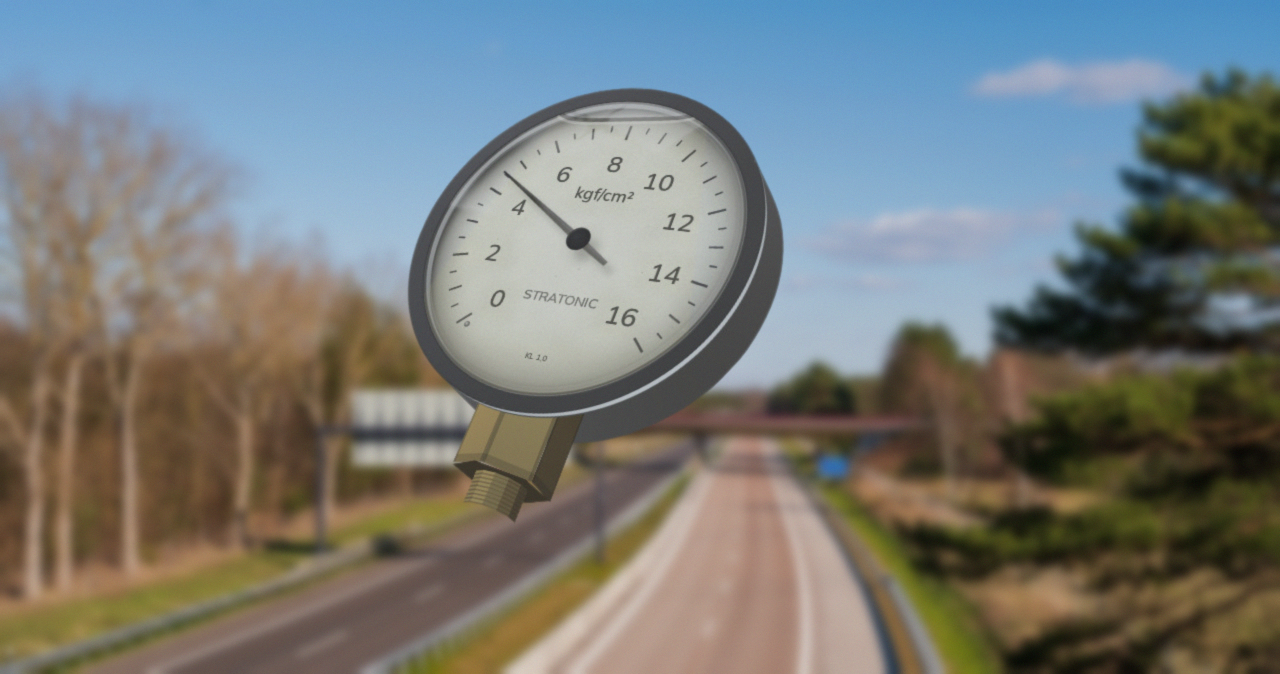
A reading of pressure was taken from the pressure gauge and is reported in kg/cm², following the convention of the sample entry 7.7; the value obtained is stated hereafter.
4.5
